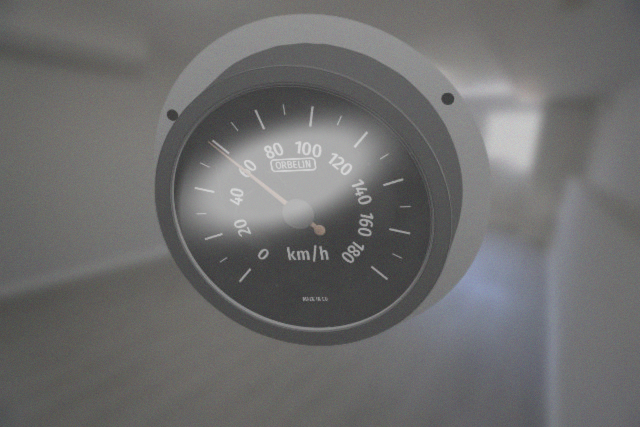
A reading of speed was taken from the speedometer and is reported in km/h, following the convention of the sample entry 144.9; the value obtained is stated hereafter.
60
